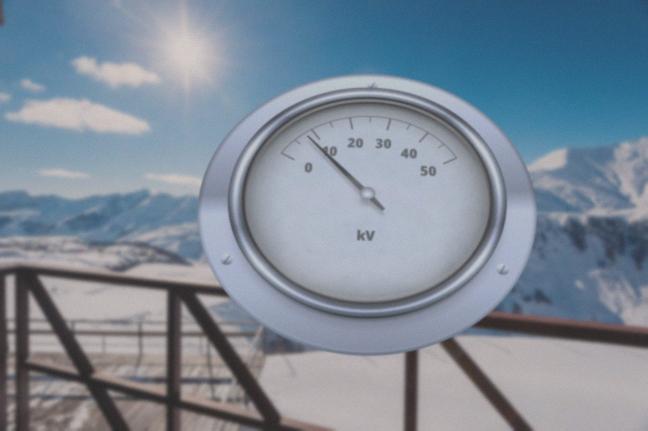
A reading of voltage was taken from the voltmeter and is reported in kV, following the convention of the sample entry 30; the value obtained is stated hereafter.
7.5
